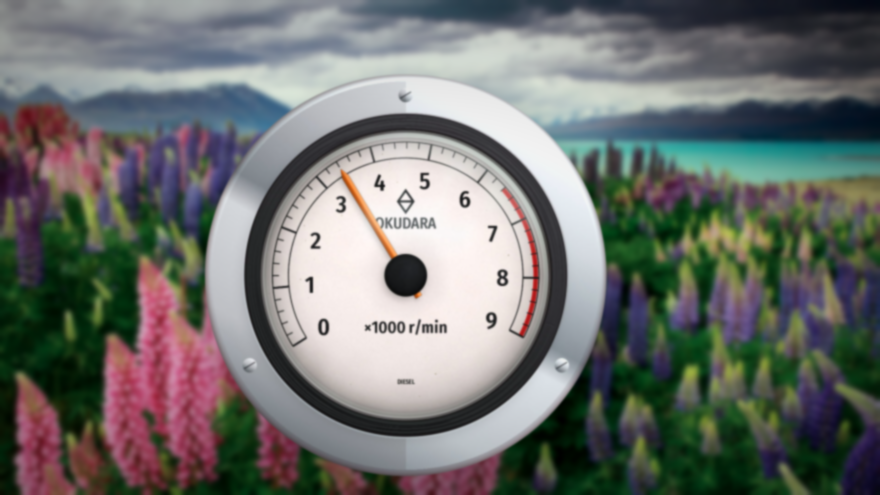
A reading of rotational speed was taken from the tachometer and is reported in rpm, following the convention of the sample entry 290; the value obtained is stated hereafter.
3400
